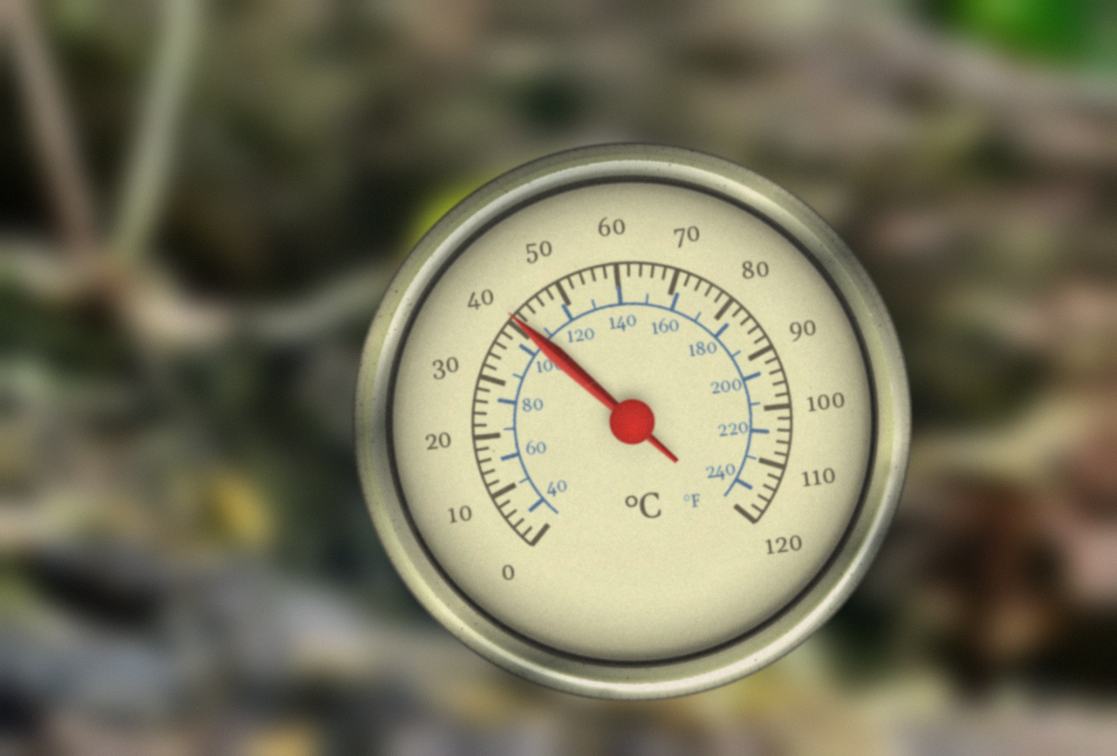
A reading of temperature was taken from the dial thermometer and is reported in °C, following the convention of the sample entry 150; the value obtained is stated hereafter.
41
